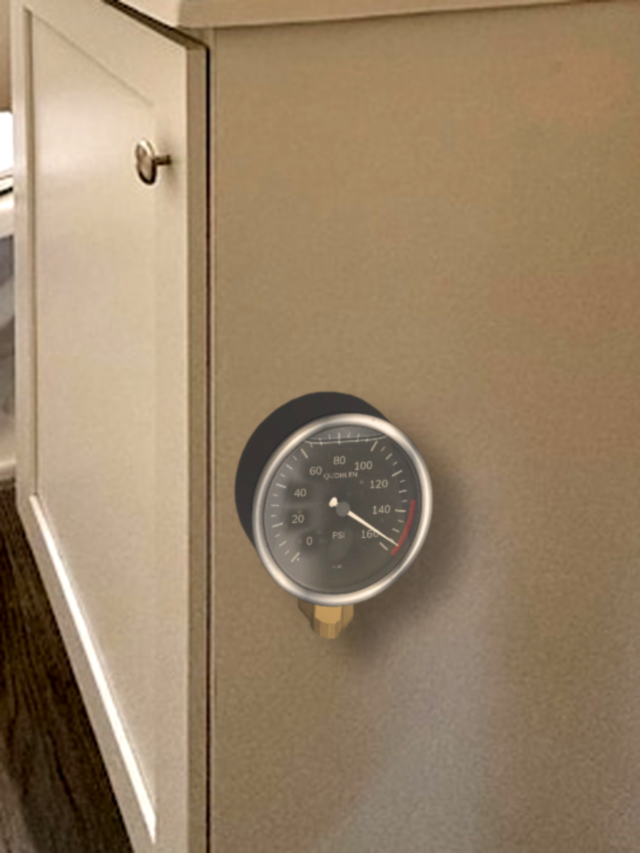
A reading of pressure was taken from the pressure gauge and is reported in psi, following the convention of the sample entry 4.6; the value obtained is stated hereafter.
155
